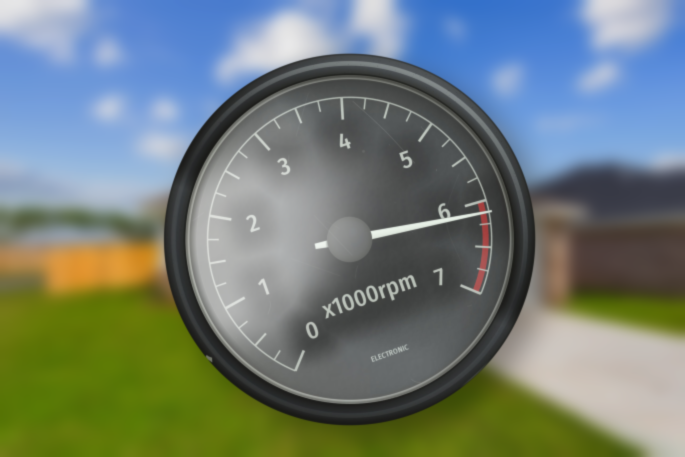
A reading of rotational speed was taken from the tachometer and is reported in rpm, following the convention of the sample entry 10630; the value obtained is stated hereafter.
6125
